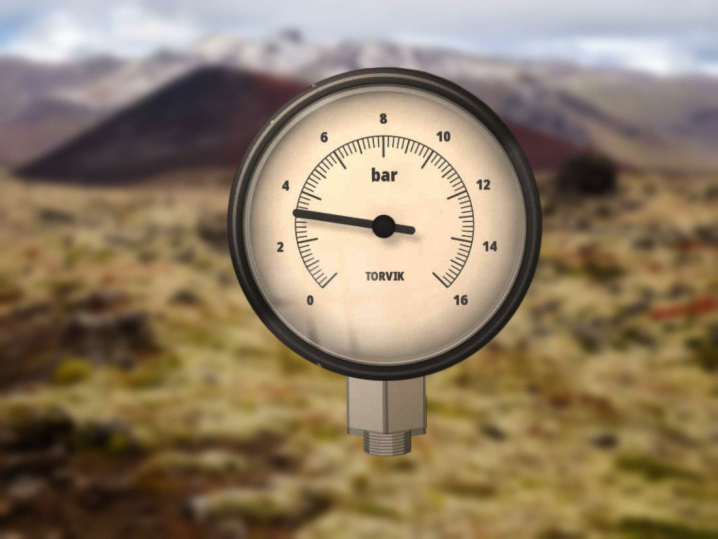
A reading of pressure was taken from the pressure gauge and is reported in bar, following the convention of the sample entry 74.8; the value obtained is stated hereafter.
3.2
